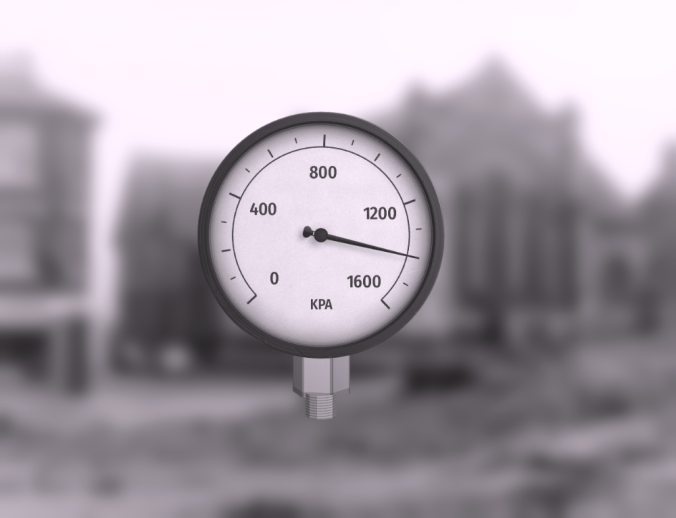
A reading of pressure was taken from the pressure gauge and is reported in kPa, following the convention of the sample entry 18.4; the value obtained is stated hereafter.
1400
